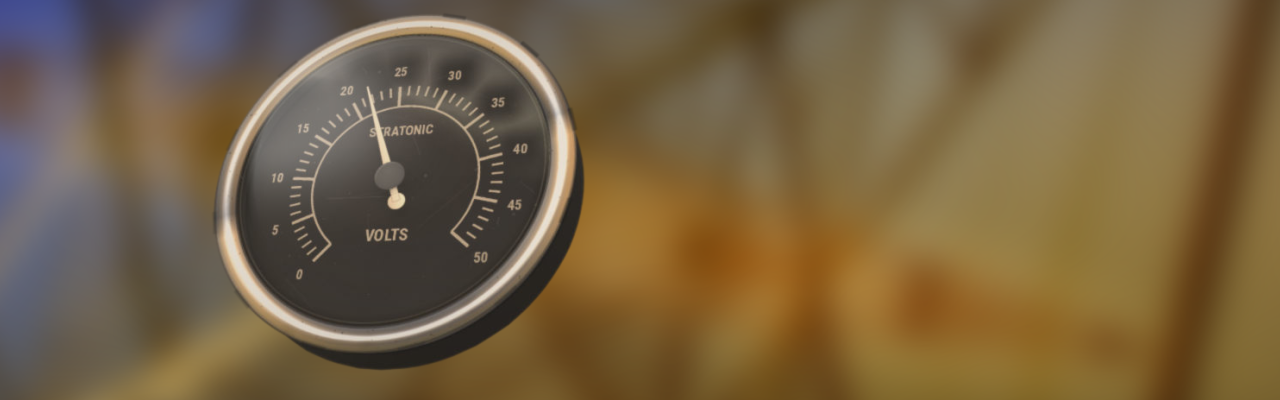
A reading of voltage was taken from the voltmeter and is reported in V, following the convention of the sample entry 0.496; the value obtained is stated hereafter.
22
